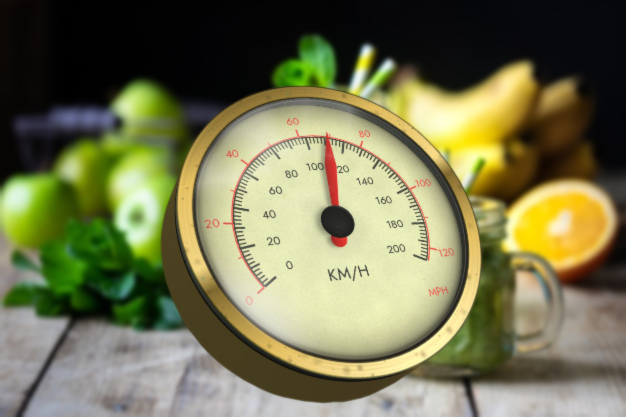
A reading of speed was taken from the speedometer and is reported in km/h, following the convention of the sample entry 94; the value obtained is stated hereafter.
110
